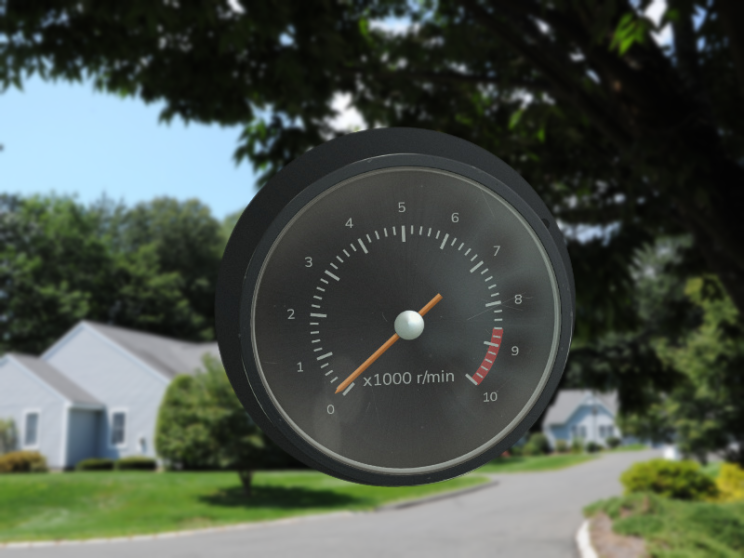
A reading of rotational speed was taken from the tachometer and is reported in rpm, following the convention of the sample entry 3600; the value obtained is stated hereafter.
200
